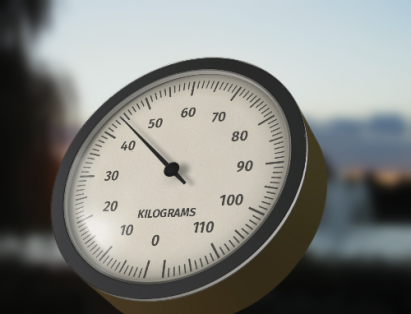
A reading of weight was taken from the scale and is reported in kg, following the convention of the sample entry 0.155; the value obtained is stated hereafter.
44
